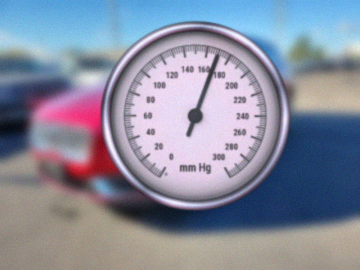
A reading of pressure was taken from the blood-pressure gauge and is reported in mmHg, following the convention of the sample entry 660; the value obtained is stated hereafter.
170
